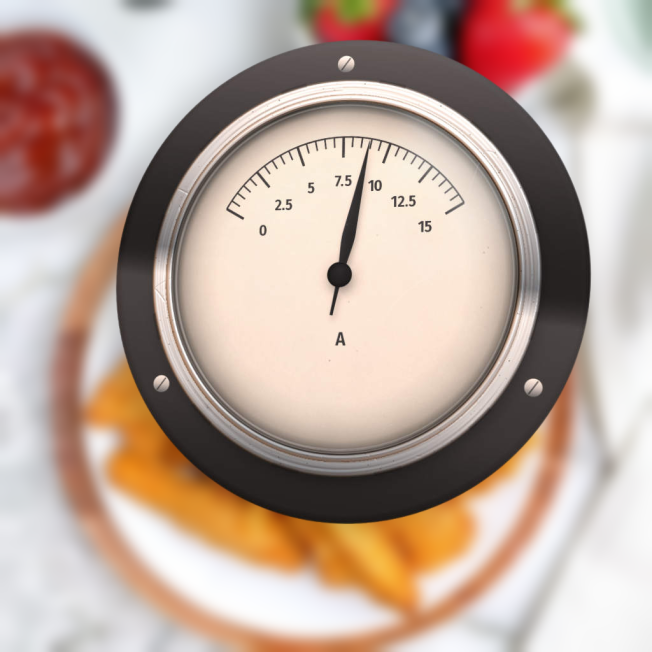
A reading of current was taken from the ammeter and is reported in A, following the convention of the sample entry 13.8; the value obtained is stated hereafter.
9
